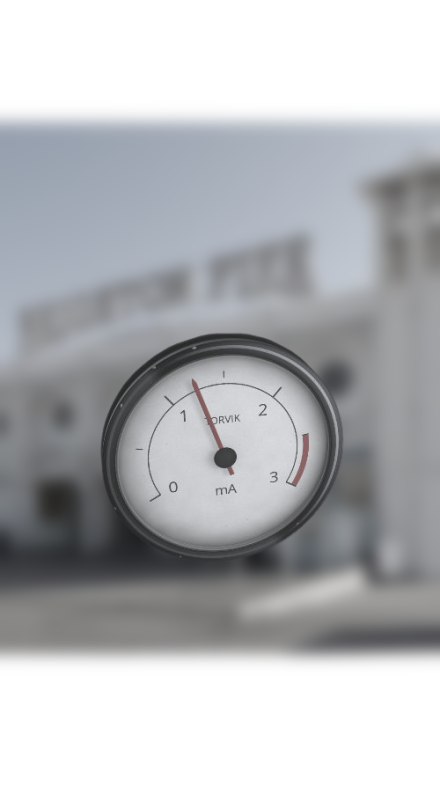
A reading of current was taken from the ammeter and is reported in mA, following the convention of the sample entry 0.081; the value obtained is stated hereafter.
1.25
